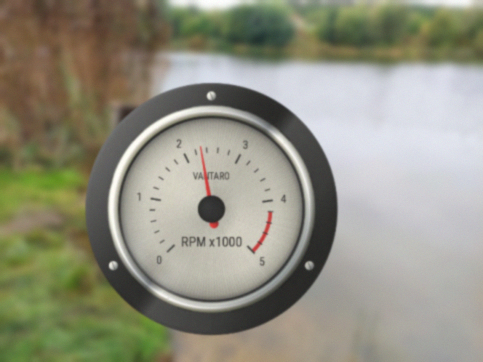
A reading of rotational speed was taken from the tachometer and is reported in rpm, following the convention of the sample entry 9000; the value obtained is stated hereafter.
2300
